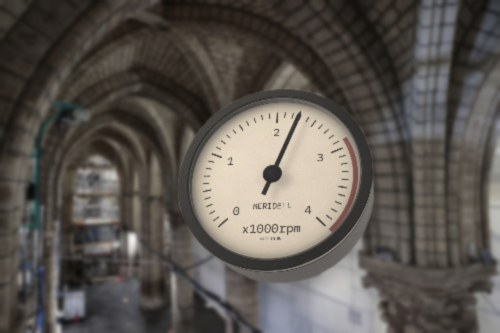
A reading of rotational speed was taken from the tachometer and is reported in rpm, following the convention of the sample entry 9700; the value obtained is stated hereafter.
2300
